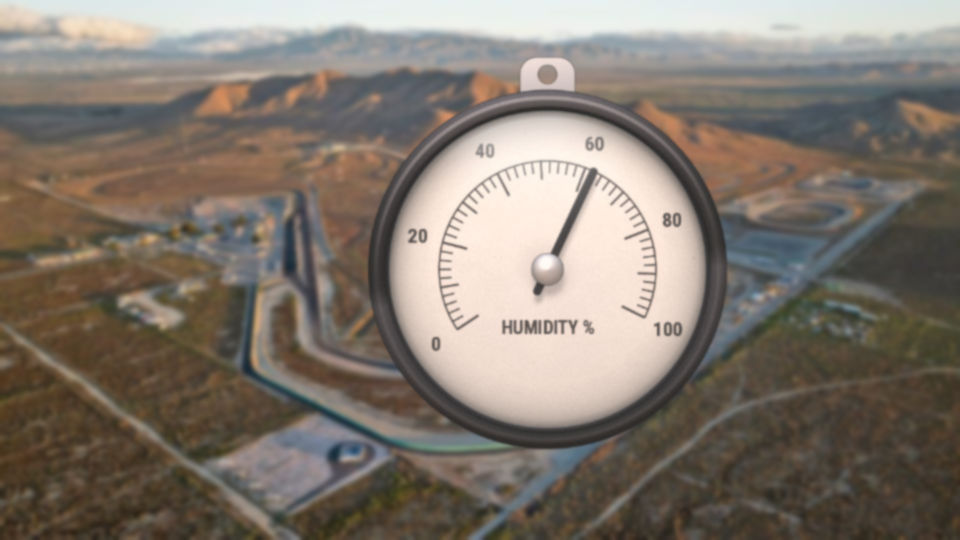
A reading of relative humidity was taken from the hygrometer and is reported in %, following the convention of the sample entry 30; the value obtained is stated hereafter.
62
